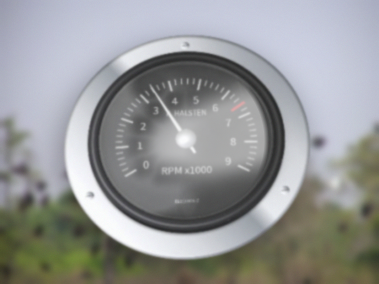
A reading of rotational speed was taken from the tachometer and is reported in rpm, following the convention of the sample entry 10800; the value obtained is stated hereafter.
3400
